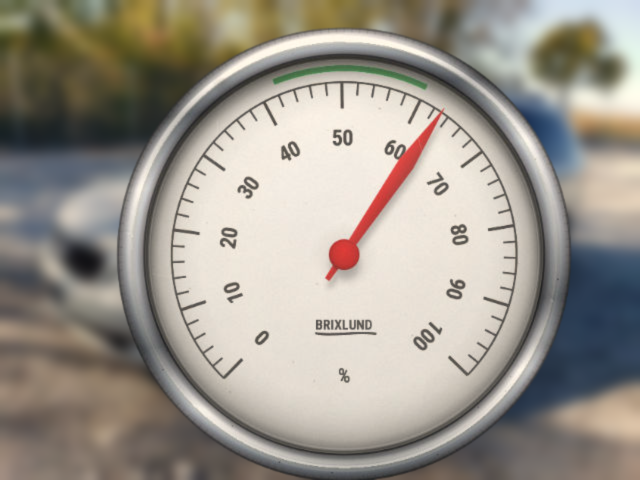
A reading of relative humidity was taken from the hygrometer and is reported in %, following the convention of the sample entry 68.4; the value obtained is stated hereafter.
63
